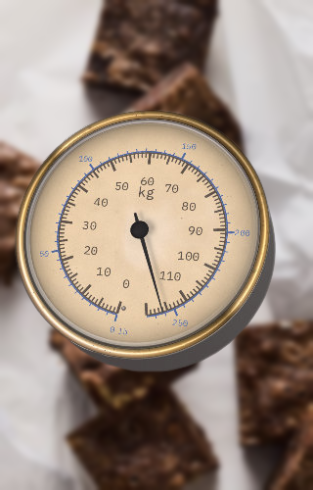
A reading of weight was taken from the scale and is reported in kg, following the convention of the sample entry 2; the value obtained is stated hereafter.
116
